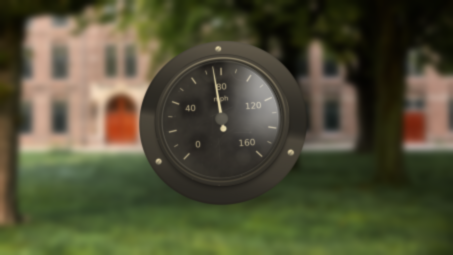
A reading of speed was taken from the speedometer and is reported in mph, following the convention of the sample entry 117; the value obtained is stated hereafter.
75
